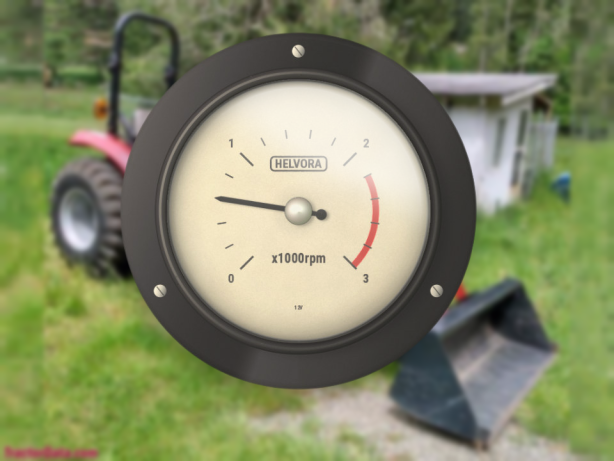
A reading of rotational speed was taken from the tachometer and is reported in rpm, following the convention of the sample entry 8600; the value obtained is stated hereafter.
600
